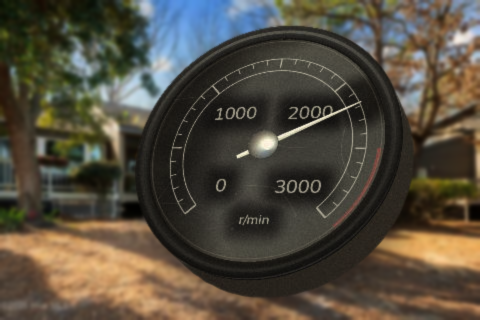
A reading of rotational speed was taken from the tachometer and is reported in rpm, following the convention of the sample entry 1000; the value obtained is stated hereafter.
2200
